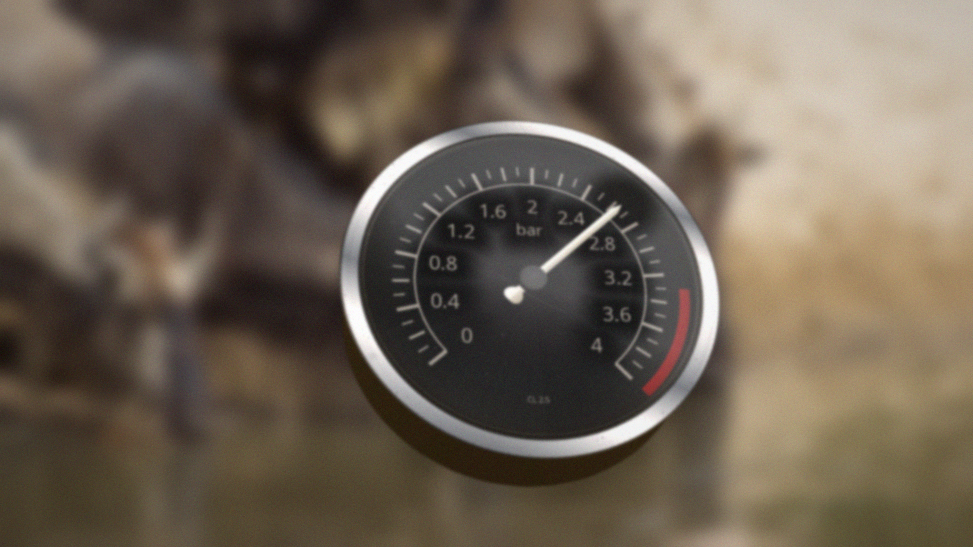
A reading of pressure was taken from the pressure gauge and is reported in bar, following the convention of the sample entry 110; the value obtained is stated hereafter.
2.65
